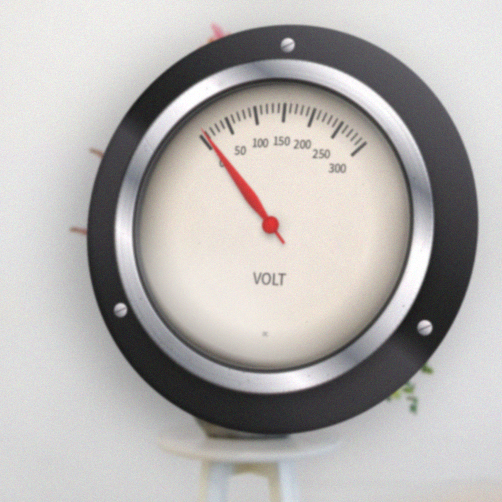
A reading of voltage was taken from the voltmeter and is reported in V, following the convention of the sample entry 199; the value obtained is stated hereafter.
10
